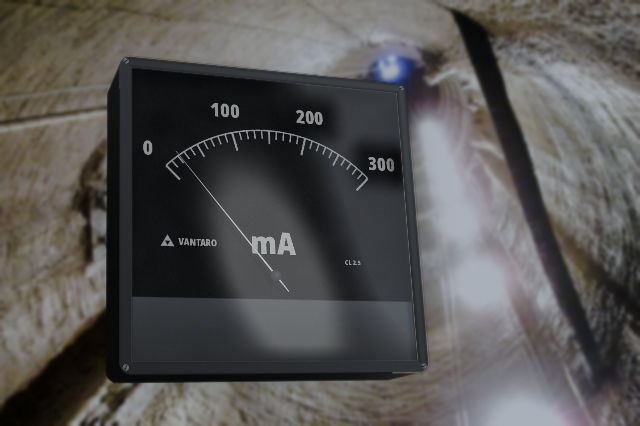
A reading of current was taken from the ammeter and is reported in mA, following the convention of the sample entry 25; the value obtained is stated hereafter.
20
